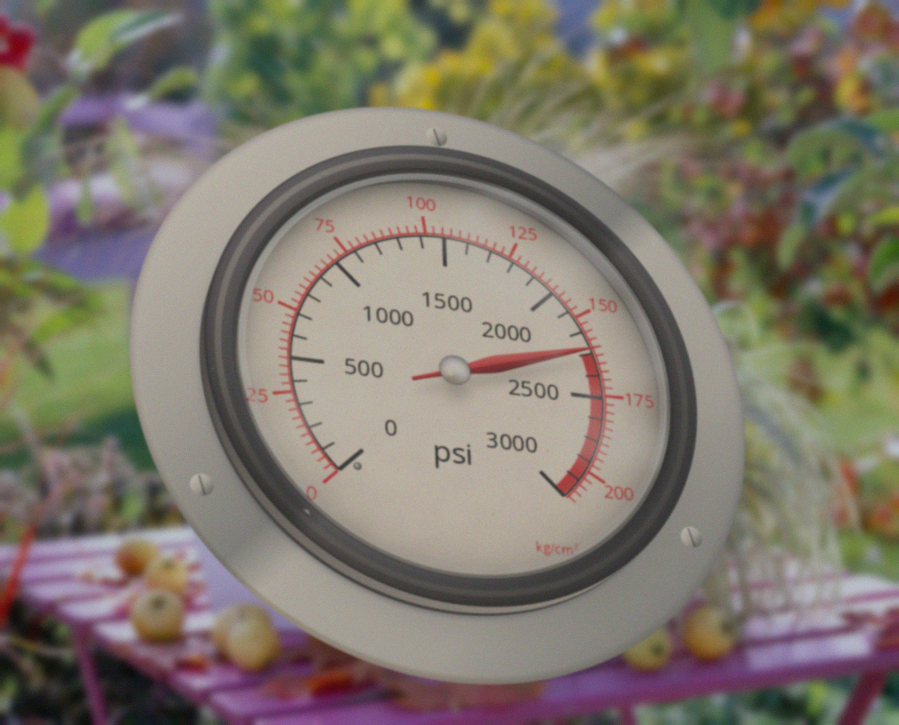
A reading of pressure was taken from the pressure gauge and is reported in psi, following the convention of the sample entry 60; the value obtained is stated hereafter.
2300
